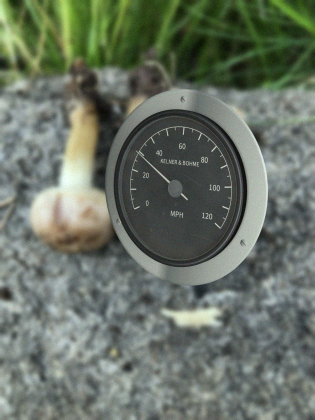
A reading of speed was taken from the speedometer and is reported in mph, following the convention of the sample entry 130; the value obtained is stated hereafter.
30
